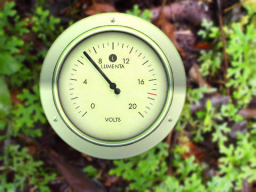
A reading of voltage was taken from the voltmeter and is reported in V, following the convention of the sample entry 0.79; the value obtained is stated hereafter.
7
